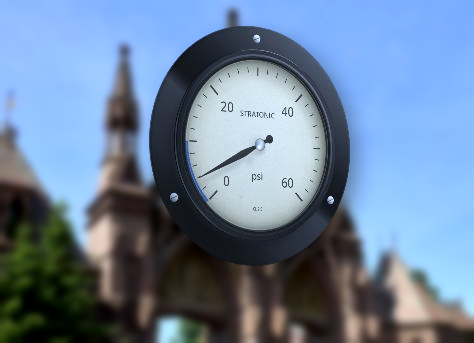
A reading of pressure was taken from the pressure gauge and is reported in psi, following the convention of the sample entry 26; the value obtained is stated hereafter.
4
